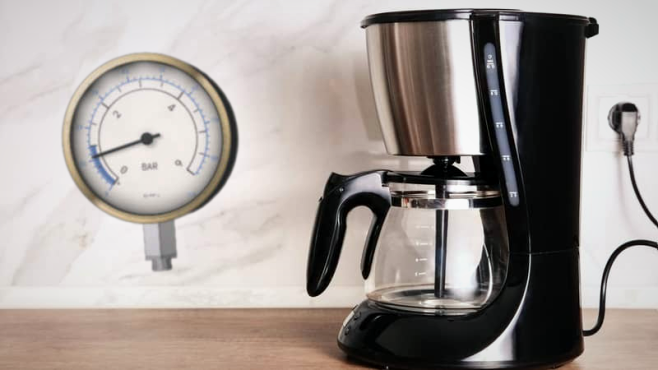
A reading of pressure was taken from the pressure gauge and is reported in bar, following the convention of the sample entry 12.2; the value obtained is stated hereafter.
0.75
